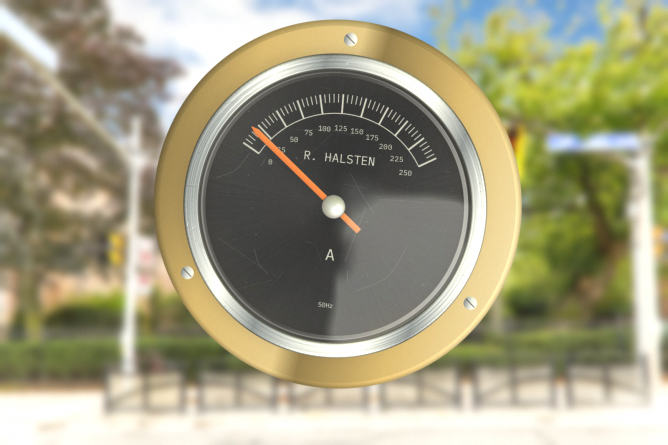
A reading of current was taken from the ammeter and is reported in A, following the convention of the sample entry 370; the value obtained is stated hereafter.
20
